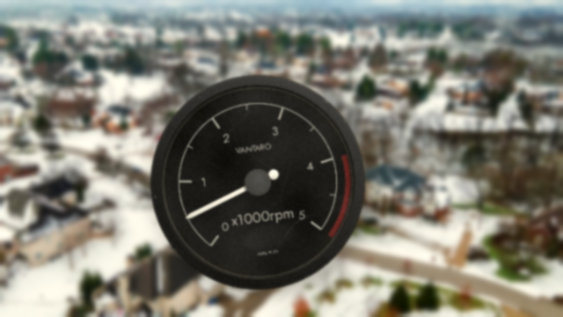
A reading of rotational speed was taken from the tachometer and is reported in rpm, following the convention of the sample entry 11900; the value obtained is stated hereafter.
500
